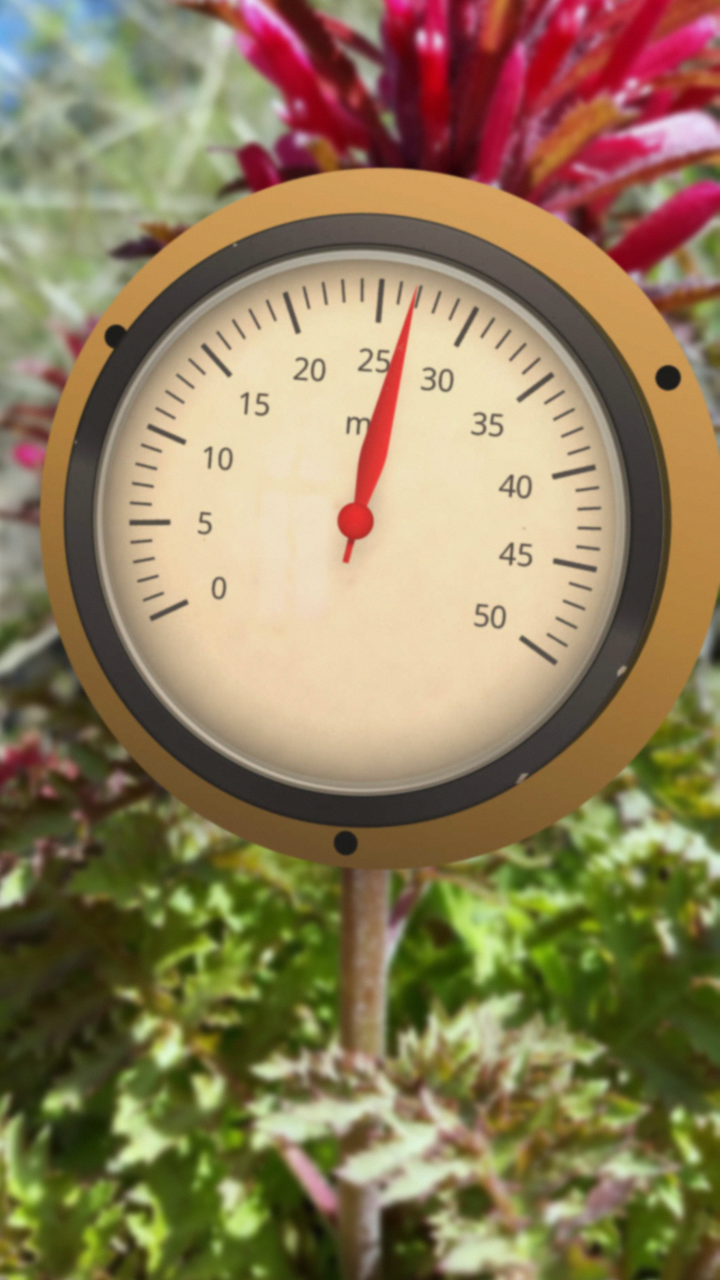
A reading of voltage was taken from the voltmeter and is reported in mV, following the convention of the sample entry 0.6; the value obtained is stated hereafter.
27
